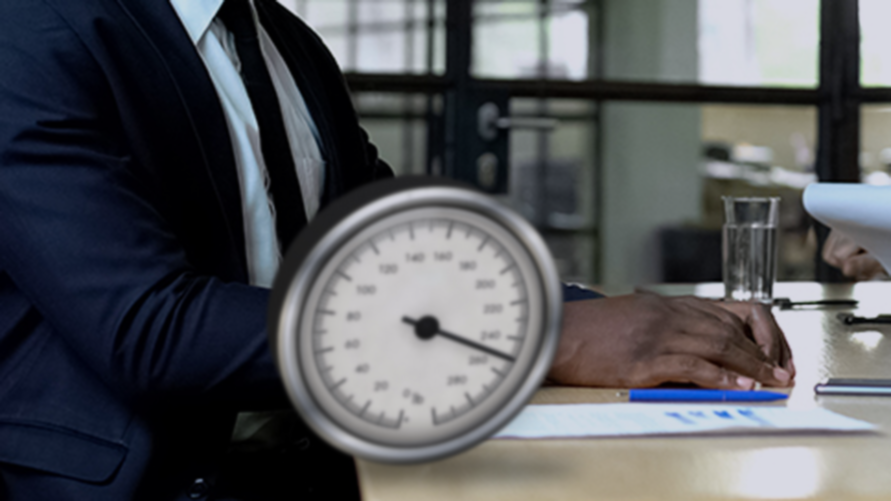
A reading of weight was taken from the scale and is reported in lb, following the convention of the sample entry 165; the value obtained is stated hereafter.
250
